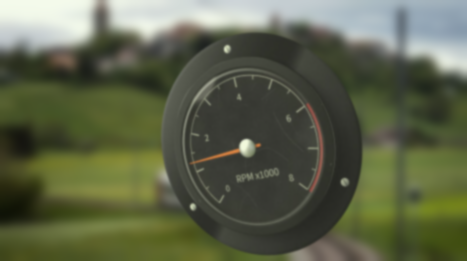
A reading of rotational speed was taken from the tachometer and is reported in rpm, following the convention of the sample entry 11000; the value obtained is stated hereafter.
1250
